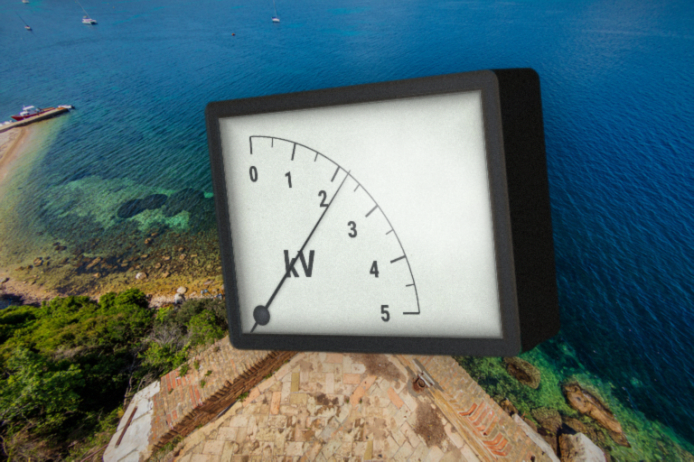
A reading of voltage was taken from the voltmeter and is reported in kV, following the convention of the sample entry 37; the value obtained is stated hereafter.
2.25
